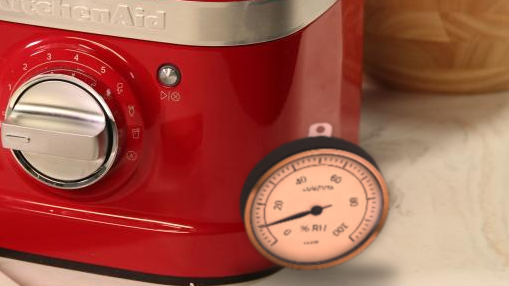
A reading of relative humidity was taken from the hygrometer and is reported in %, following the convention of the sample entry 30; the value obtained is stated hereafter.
10
